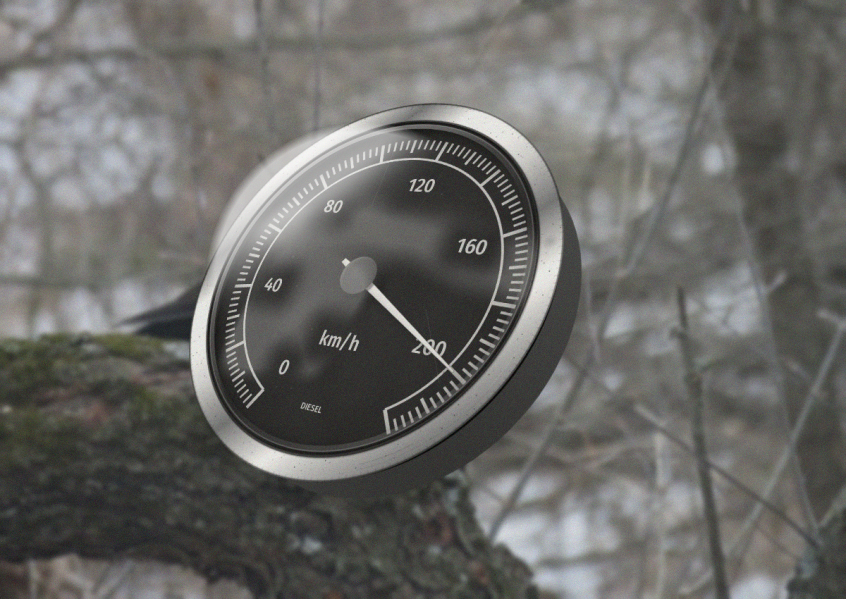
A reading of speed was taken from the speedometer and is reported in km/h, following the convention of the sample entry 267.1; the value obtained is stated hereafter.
200
